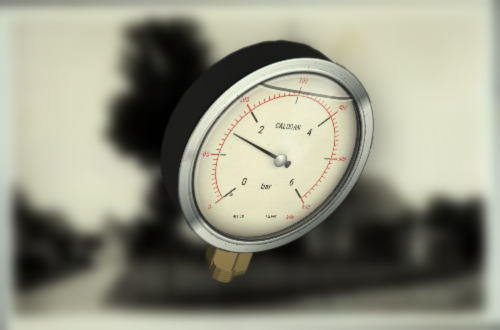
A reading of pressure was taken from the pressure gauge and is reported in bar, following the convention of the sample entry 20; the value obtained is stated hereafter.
1.5
